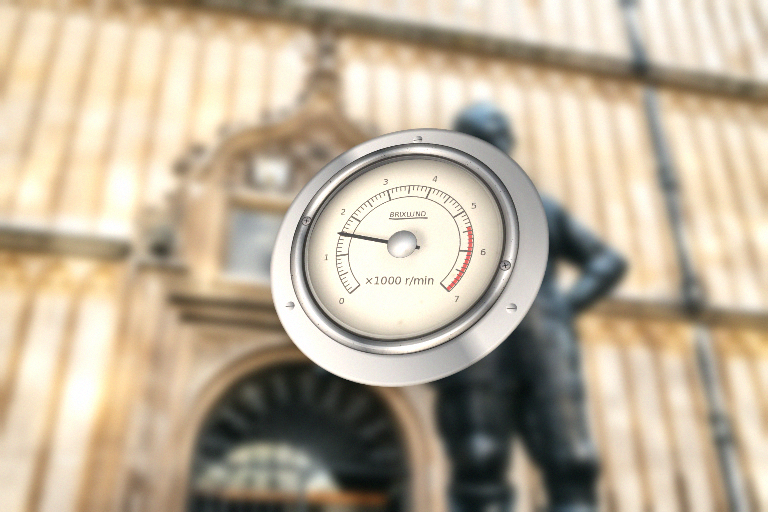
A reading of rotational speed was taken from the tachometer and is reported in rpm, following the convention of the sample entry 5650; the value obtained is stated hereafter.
1500
